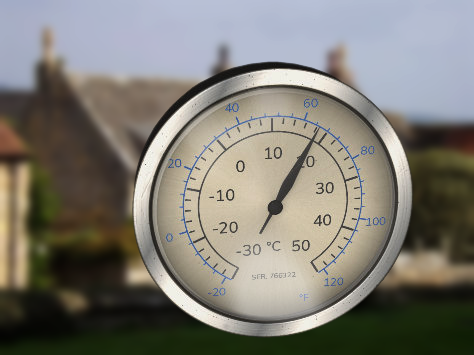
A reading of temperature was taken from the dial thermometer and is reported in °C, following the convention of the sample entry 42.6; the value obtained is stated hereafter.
18
